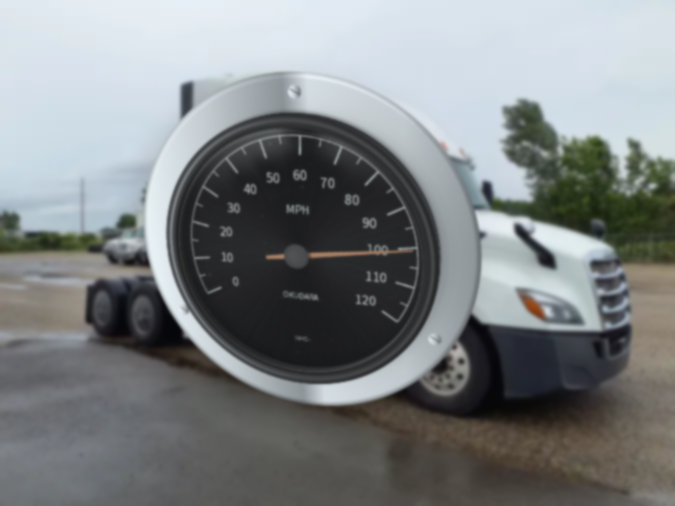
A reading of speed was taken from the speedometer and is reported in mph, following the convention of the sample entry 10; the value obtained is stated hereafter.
100
